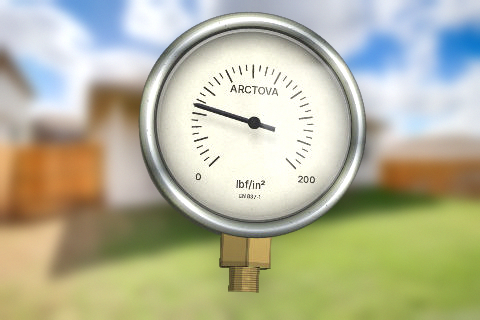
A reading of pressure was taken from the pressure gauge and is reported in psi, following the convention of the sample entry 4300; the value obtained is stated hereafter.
45
